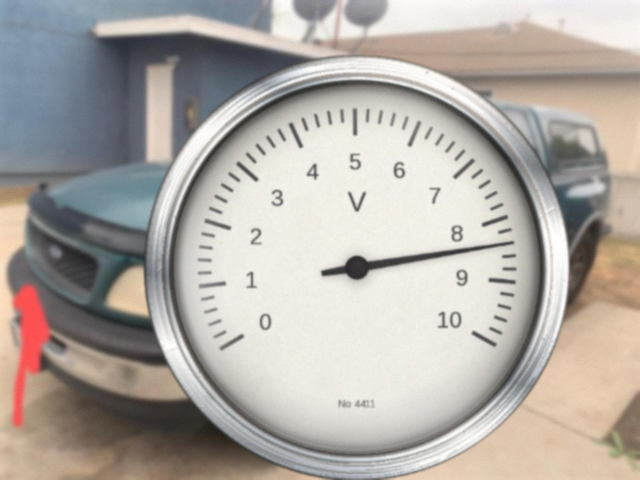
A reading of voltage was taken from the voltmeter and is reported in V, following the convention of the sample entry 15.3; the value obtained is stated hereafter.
8.4
